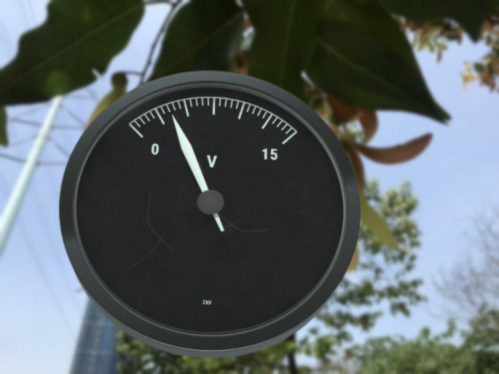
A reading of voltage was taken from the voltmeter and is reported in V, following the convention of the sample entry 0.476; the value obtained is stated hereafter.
3.5
